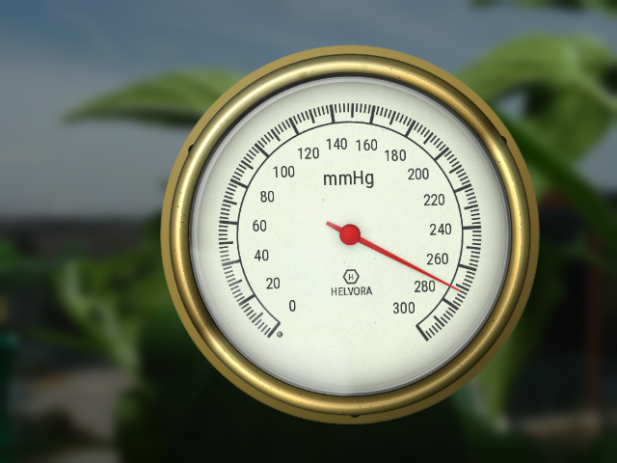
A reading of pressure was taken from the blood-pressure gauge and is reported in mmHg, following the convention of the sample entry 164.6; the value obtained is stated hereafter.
272
